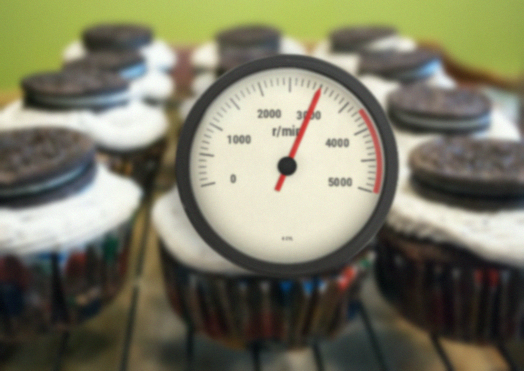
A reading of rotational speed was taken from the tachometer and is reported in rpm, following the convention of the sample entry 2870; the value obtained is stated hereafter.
3000
